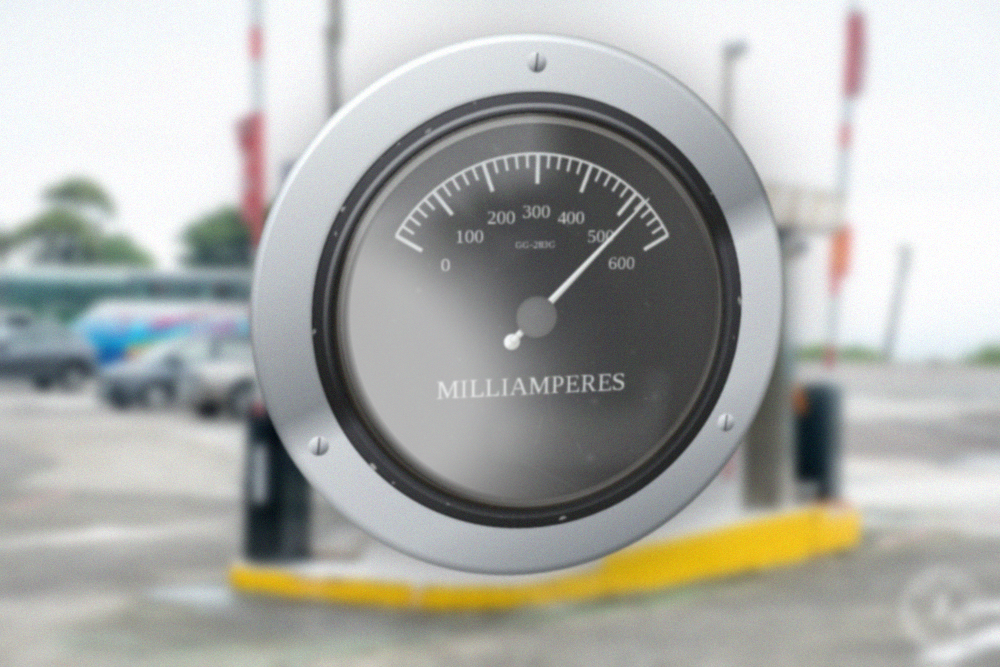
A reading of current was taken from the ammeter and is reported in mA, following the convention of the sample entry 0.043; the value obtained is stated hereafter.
520
